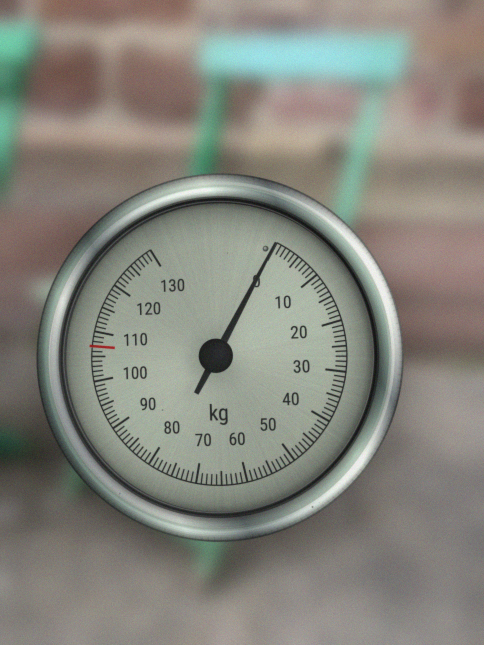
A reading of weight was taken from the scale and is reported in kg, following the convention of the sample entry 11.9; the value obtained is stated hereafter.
0
